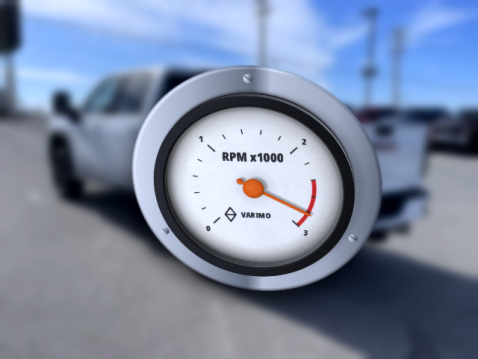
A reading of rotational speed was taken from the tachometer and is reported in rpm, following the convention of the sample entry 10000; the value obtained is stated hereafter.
2800
